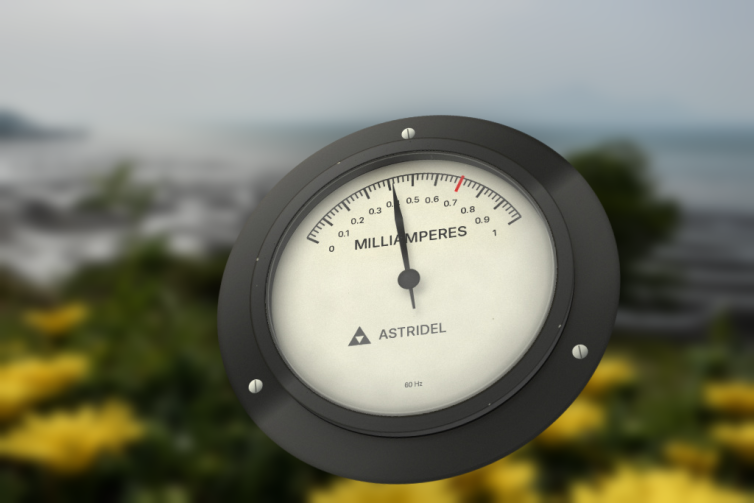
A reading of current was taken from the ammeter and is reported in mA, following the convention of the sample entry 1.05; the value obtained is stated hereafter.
0.42
